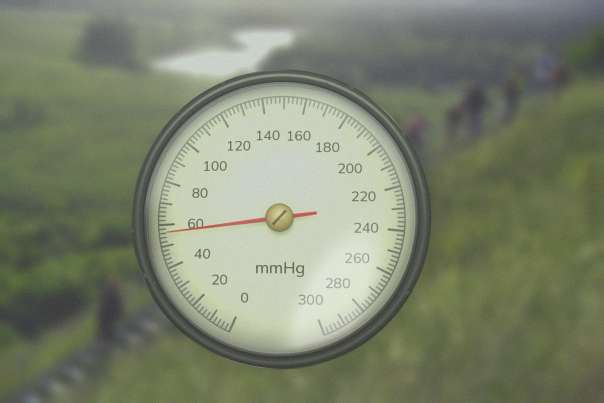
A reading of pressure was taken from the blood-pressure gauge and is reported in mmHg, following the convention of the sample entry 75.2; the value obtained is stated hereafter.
56
